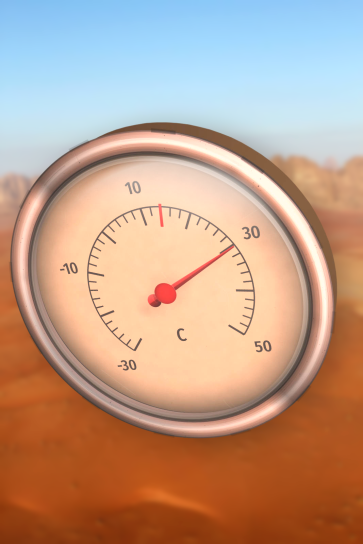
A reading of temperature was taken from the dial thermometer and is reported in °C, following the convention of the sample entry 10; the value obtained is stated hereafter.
30
